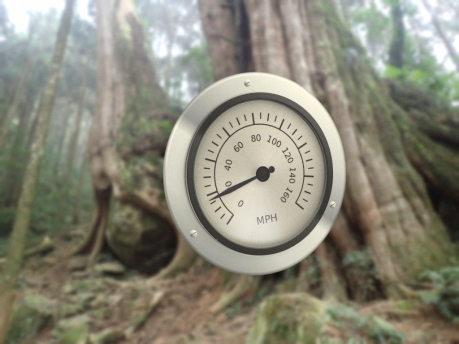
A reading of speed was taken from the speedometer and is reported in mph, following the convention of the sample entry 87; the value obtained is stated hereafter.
17.5
